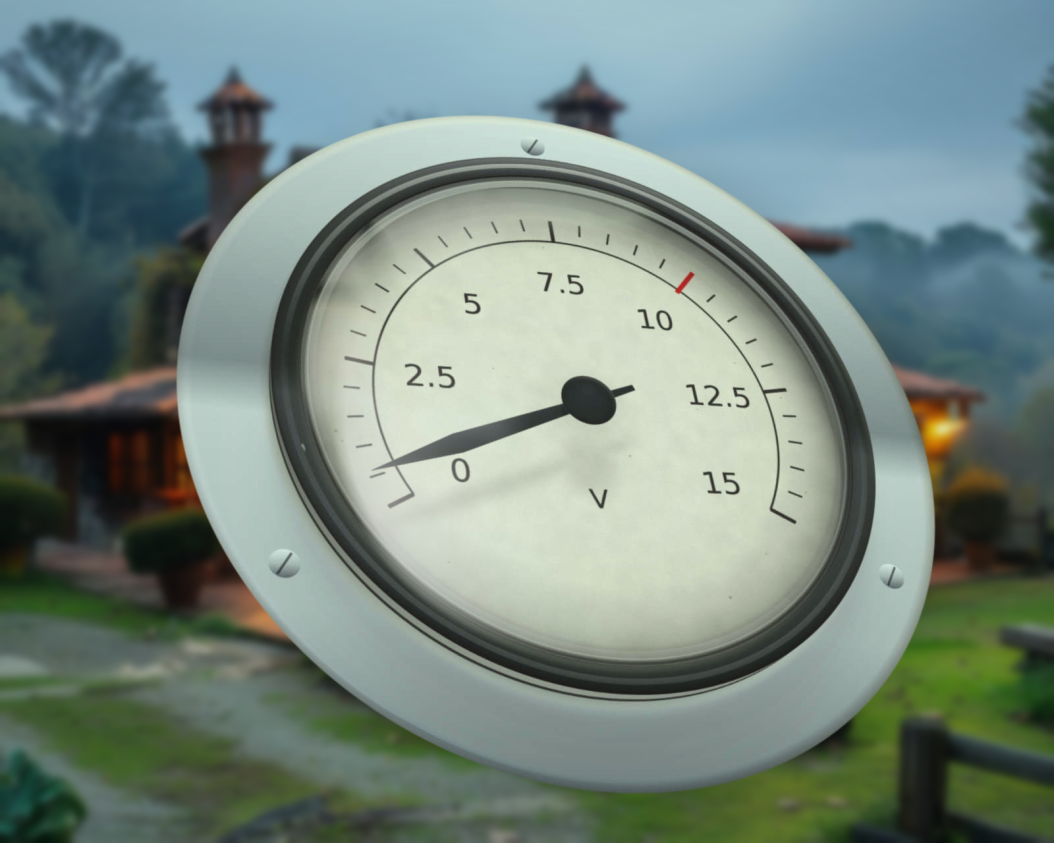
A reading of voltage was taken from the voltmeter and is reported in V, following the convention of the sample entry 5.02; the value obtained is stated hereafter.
0.5
